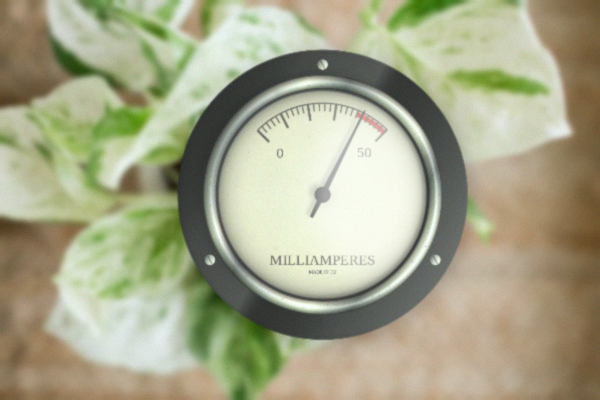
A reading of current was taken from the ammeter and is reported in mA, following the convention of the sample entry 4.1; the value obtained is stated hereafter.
40
